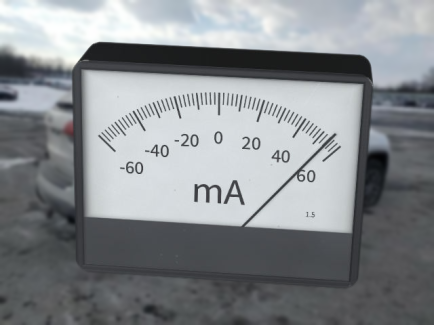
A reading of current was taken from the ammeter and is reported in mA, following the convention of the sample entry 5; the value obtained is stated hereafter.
54
